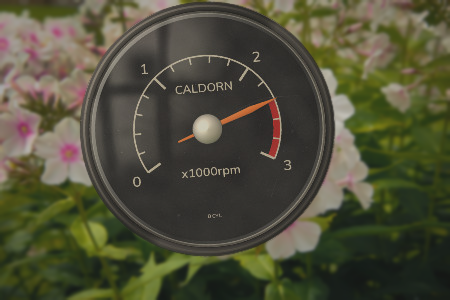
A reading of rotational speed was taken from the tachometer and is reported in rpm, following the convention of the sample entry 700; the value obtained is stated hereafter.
2400
